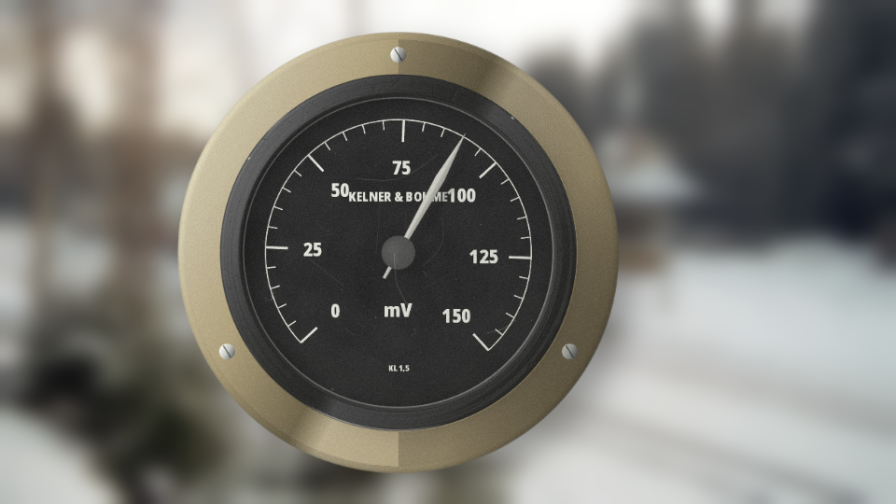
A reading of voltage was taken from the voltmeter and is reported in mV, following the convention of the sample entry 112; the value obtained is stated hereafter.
90
